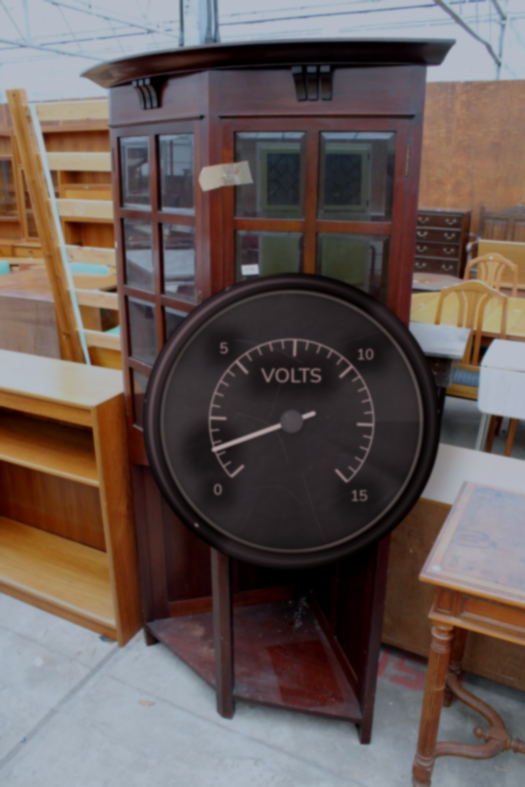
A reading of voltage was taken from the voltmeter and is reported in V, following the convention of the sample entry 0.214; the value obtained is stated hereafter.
1.25
